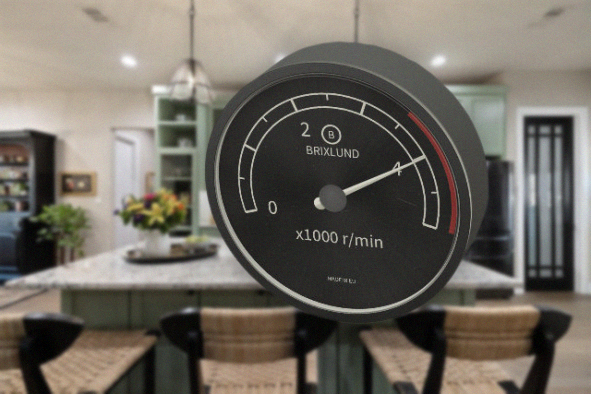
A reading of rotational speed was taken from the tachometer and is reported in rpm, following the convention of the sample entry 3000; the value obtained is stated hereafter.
4000
